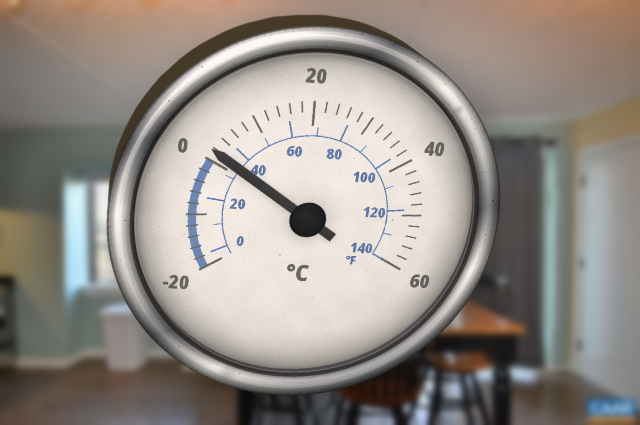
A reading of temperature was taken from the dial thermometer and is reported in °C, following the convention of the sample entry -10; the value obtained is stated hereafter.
2
